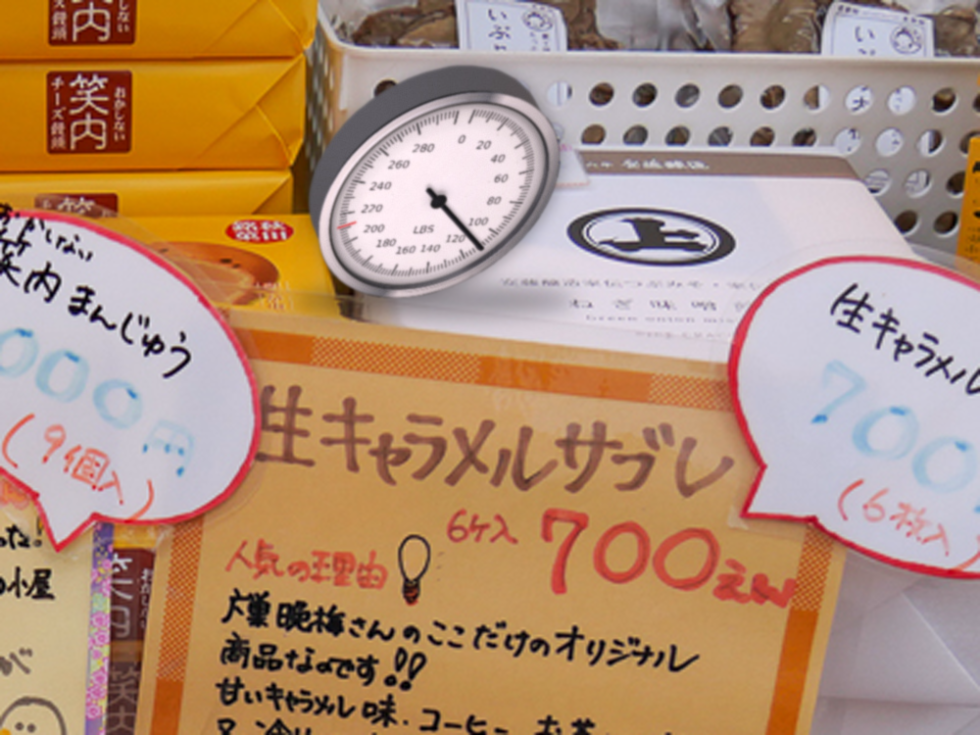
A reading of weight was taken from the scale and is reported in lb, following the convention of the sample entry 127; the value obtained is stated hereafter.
110
